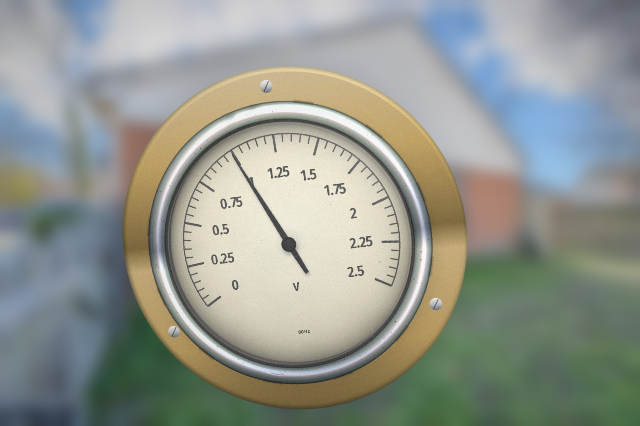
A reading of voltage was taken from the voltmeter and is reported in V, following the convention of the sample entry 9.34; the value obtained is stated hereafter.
1
